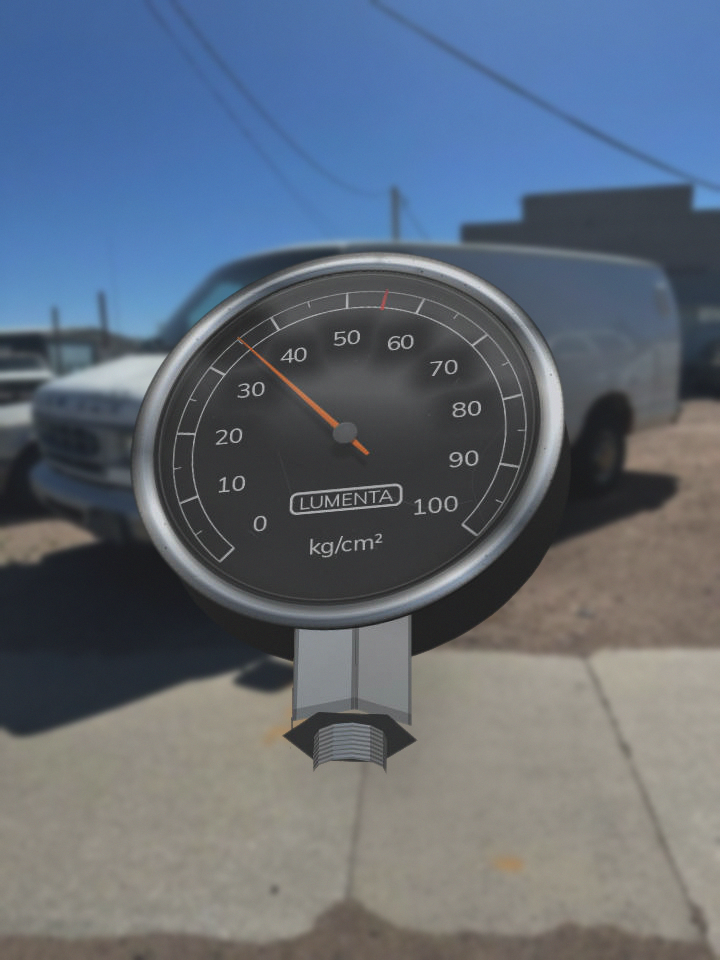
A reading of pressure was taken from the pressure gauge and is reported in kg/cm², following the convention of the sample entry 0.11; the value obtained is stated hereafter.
35
